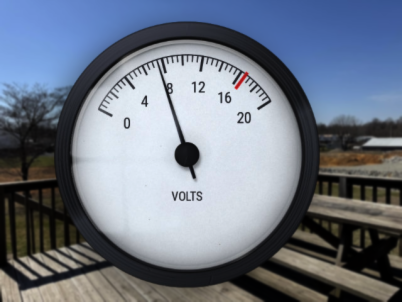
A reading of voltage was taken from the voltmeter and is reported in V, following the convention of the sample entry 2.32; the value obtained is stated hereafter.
7.5
